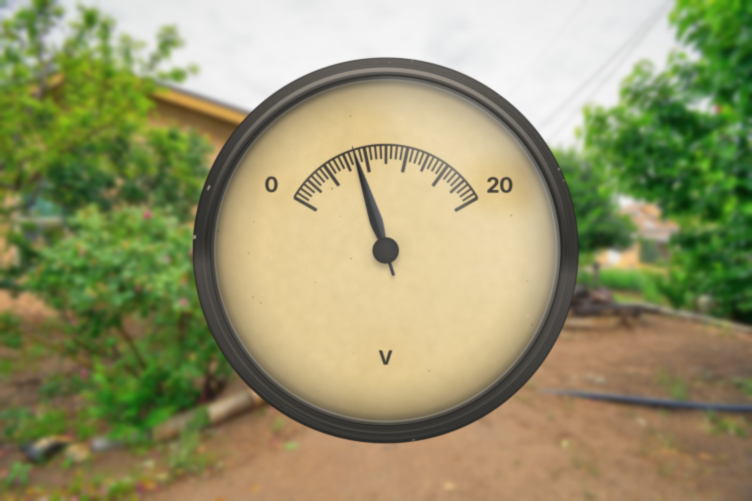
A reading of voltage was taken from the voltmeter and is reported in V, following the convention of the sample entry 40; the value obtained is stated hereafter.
7
